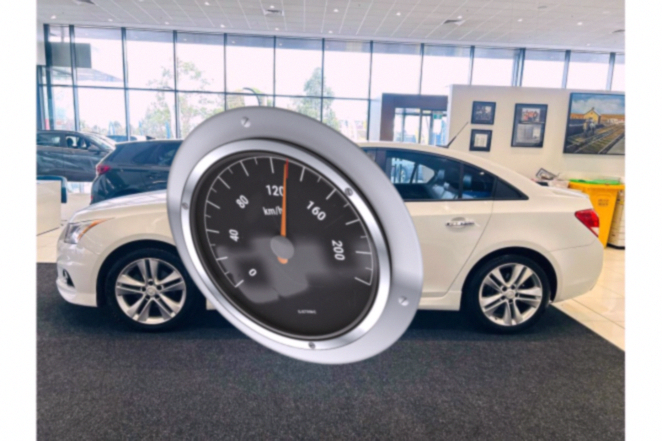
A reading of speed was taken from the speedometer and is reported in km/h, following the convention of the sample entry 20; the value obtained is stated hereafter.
130
